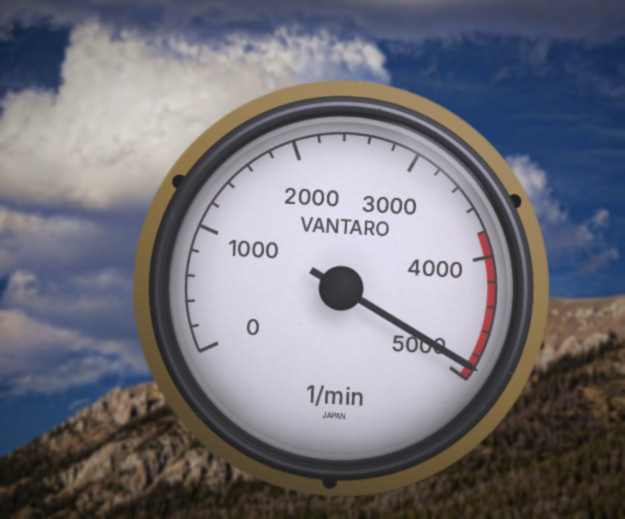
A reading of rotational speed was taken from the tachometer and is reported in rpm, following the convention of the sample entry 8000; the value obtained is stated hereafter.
4900
